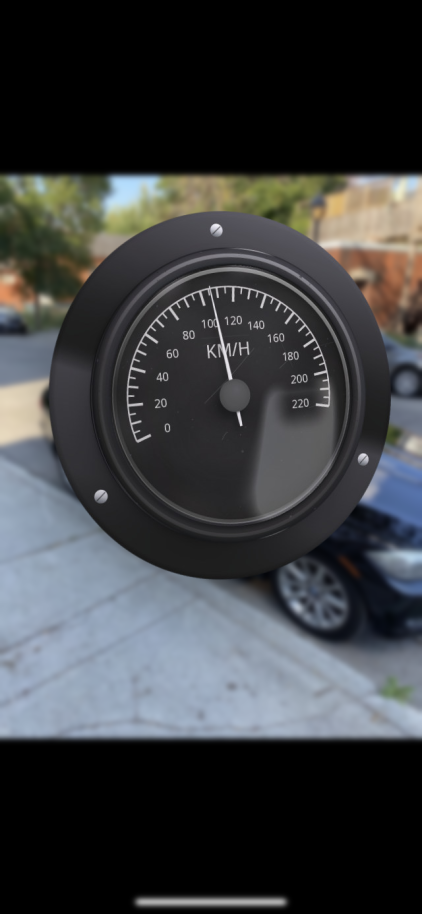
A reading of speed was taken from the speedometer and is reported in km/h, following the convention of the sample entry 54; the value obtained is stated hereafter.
105
